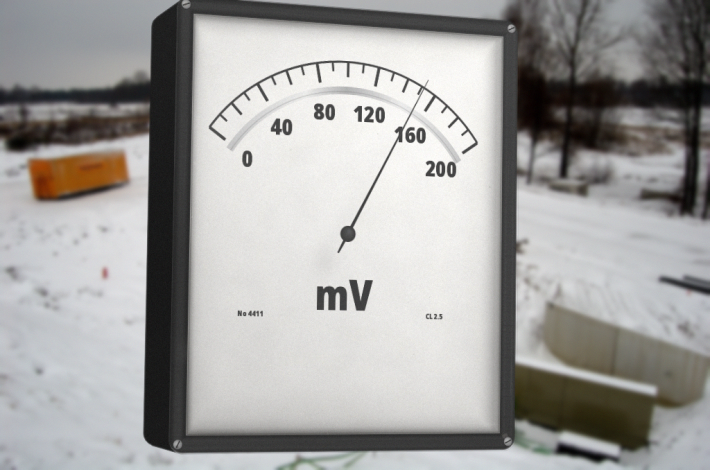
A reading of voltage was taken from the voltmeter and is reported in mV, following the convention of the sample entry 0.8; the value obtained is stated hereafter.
150
